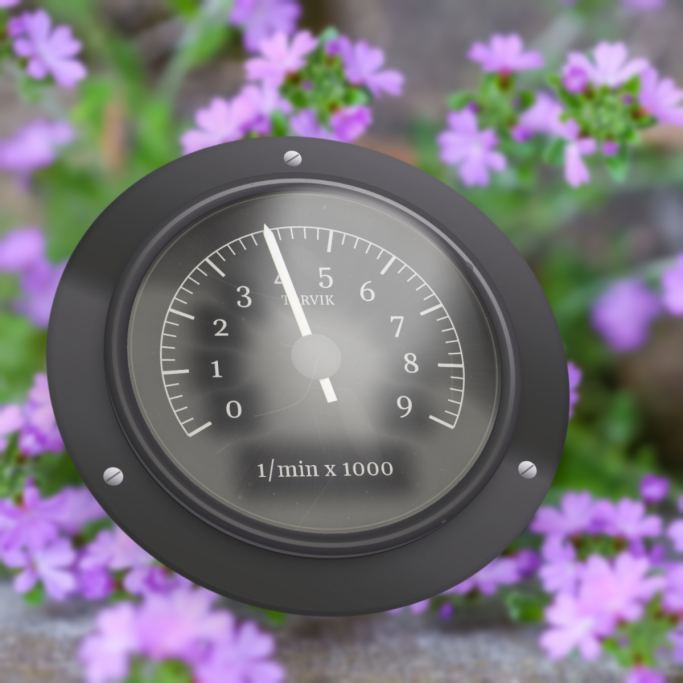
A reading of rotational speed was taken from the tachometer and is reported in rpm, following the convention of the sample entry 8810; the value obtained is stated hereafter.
4000
